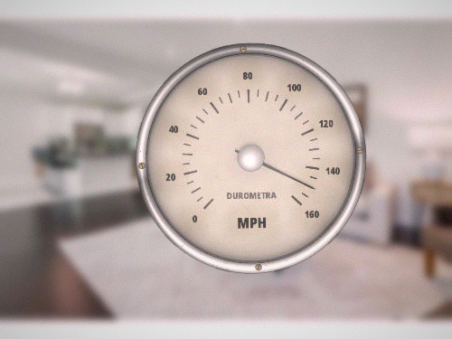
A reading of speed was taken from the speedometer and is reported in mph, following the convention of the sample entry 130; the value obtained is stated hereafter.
150
